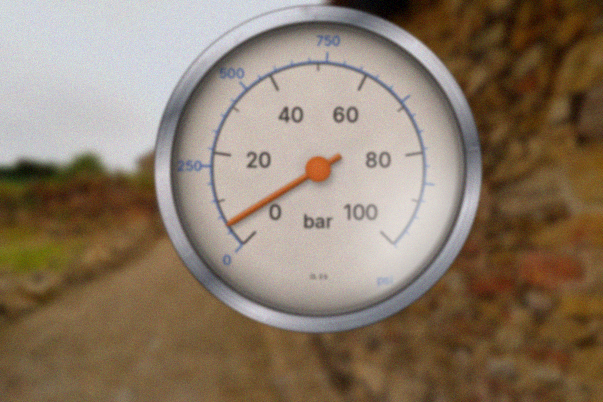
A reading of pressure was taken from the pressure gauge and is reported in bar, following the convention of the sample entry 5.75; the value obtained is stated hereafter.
5
